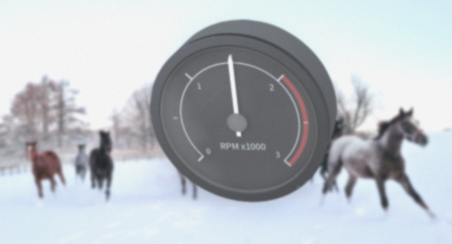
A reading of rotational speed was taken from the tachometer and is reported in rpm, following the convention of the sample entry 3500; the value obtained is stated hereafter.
1500
